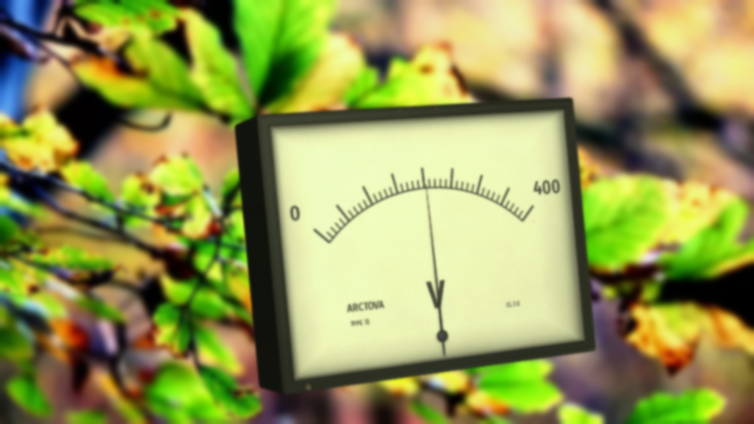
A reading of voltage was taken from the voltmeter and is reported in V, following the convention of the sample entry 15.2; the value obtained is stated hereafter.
200
